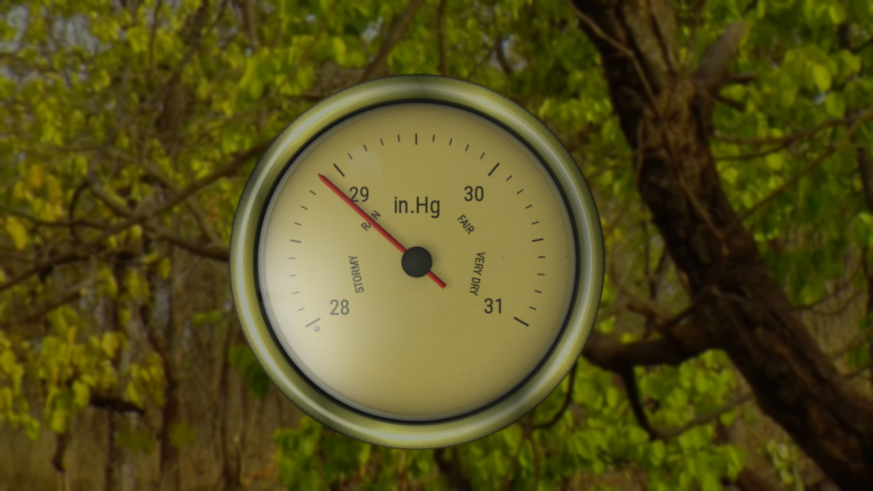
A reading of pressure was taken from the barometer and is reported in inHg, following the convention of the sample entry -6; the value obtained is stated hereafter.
28.9
